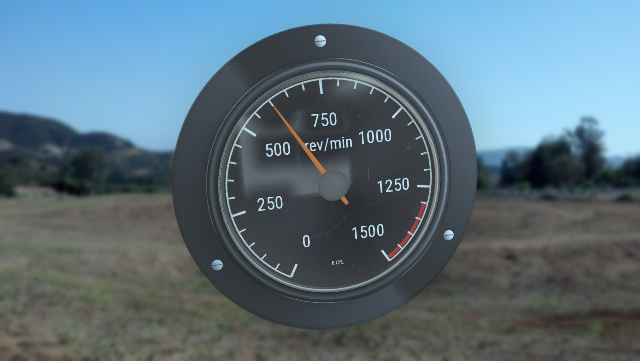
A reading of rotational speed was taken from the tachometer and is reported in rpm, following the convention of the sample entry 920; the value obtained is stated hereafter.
600
